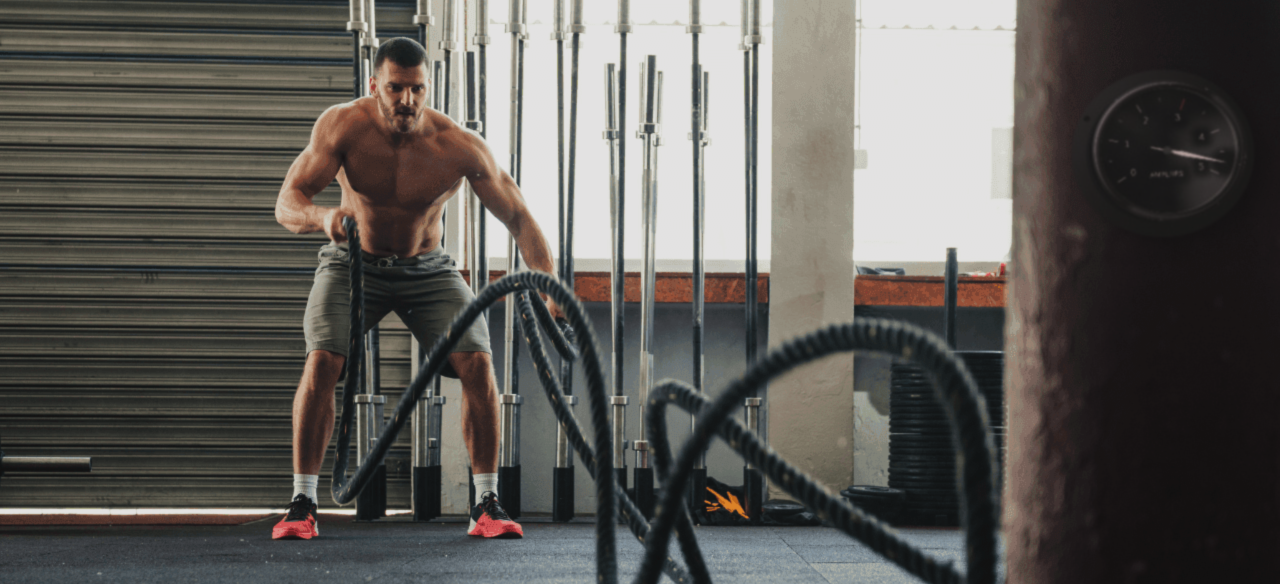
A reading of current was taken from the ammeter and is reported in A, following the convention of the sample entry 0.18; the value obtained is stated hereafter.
4.75
